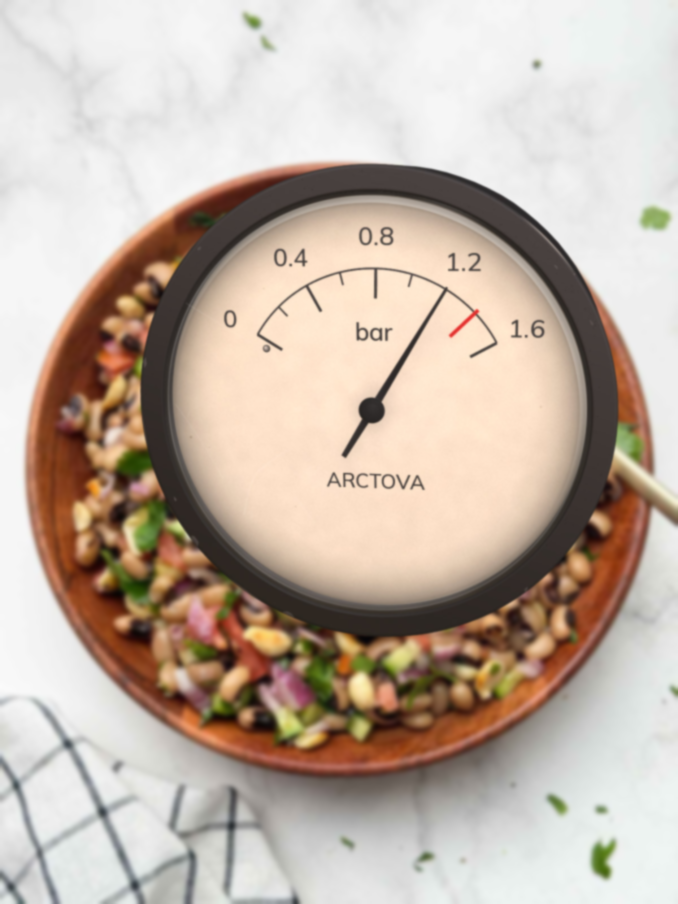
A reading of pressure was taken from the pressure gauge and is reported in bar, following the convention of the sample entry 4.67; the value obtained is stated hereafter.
1.2
